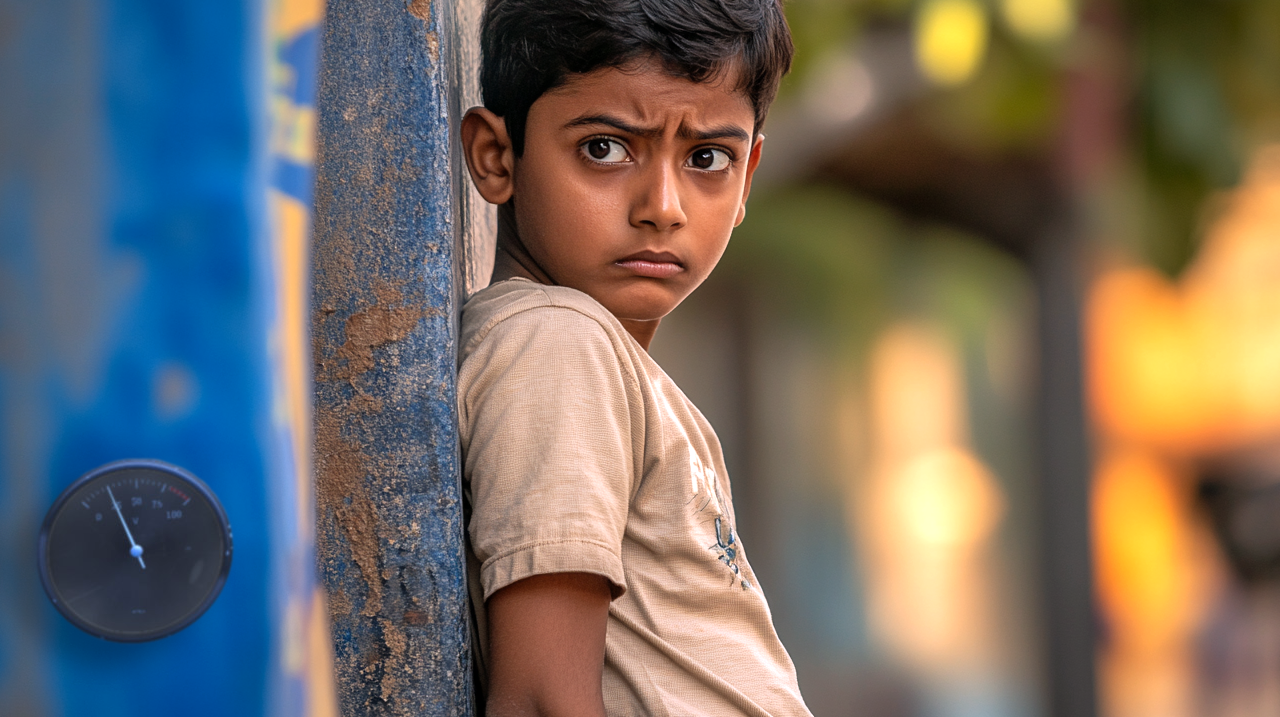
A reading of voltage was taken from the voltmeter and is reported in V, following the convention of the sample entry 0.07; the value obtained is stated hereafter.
25
